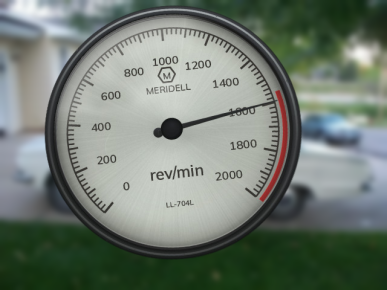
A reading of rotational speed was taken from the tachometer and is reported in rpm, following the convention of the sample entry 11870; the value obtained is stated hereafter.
1600
